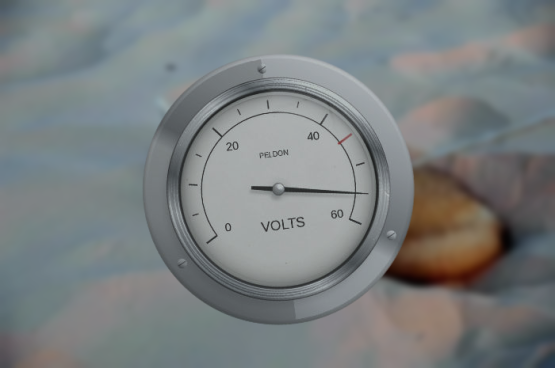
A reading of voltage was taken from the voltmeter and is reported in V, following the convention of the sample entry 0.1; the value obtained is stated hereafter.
55
